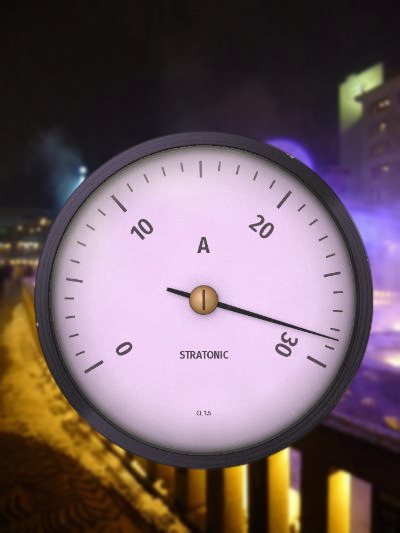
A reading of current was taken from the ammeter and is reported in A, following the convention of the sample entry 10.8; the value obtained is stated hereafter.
28.5
